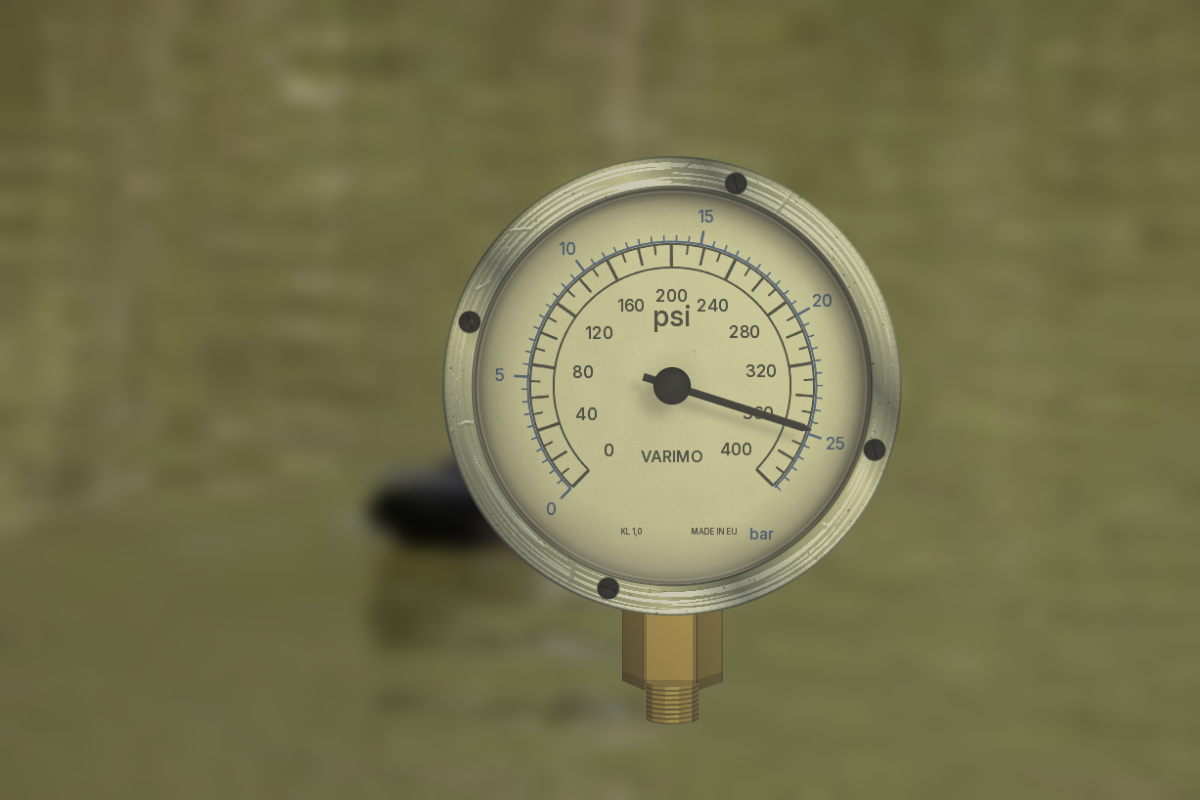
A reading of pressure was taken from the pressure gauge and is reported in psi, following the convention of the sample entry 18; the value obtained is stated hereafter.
360
